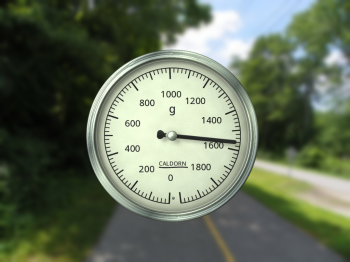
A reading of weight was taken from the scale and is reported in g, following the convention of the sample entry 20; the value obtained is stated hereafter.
1560
